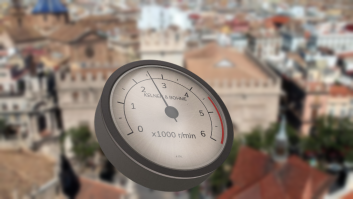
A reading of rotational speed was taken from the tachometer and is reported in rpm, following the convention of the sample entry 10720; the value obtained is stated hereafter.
2500
